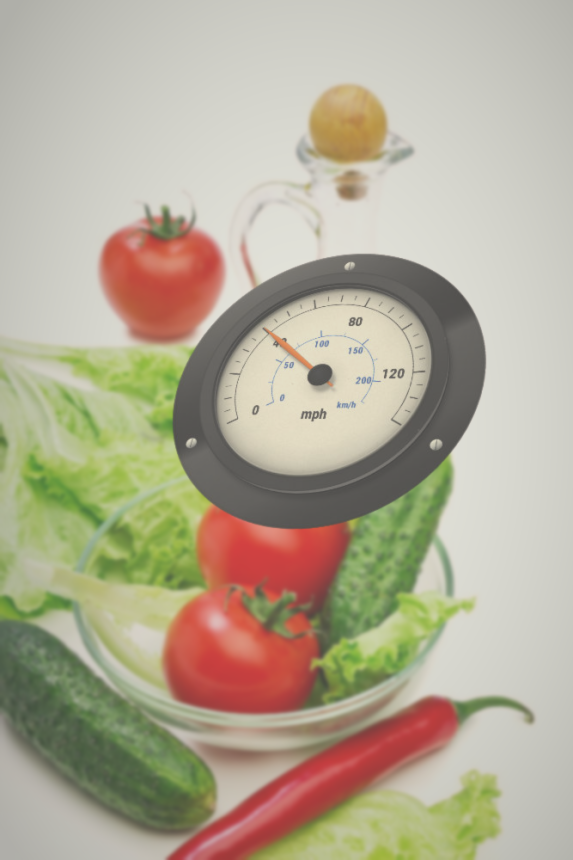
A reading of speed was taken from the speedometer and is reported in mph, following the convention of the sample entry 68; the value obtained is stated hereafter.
40
